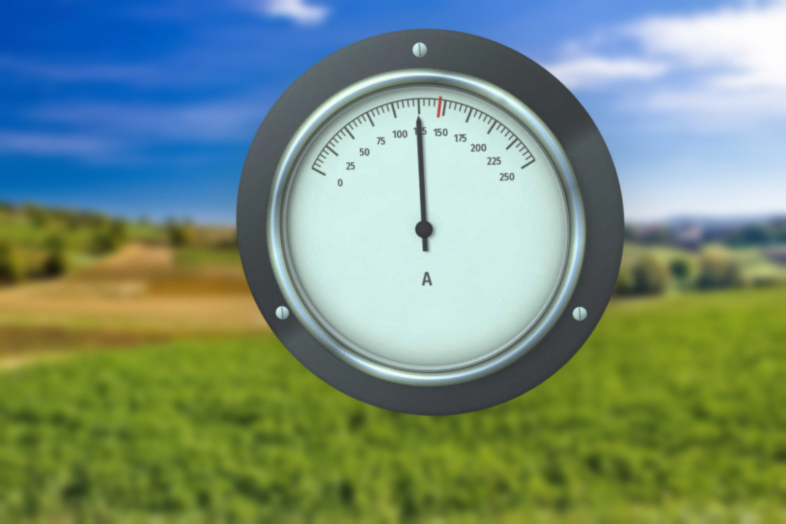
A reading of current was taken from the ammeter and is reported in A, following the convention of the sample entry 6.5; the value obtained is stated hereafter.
125
